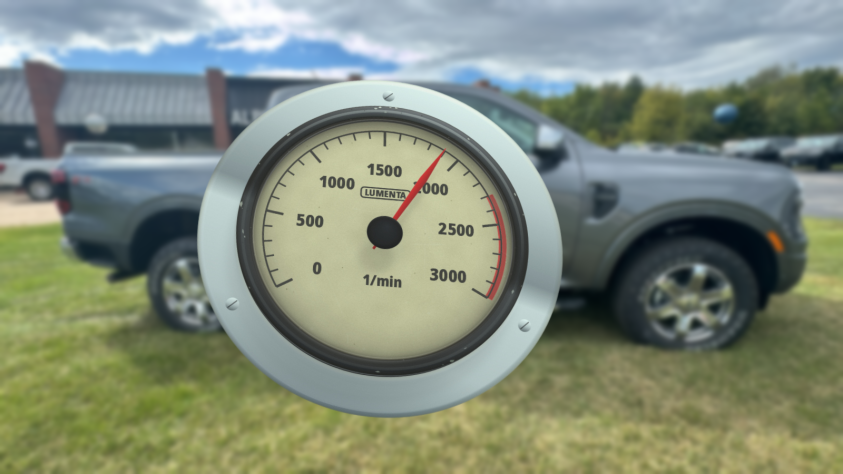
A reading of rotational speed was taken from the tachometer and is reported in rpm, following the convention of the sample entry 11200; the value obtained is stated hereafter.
1900
